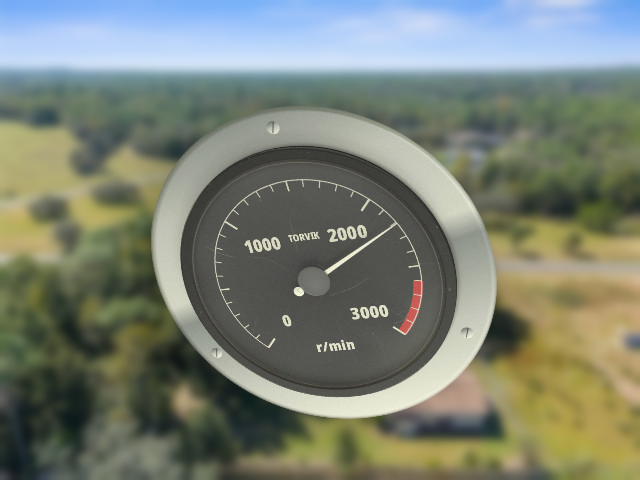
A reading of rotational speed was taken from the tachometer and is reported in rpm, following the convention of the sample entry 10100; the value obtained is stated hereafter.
2200
